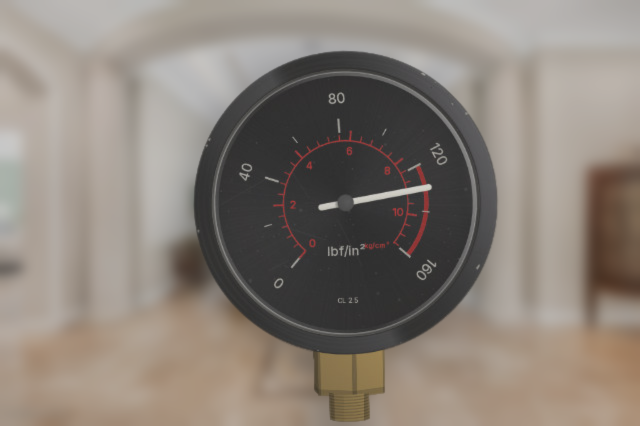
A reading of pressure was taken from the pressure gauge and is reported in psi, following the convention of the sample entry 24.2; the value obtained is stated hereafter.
130
